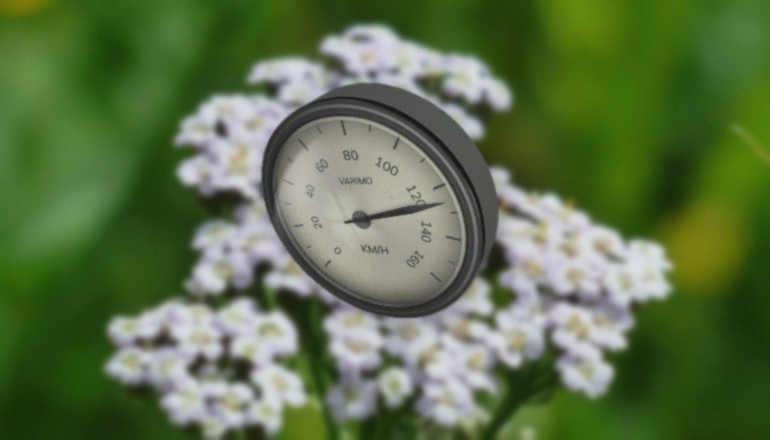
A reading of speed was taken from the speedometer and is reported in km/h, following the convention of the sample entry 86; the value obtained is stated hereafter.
125
